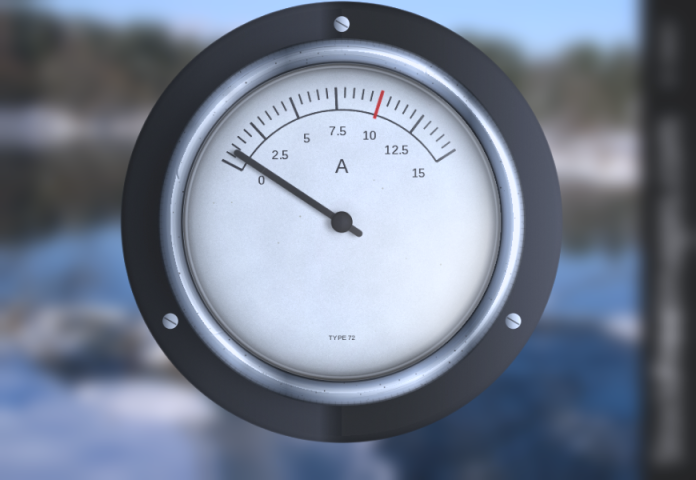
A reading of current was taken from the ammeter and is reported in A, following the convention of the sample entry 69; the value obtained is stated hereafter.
0.75
